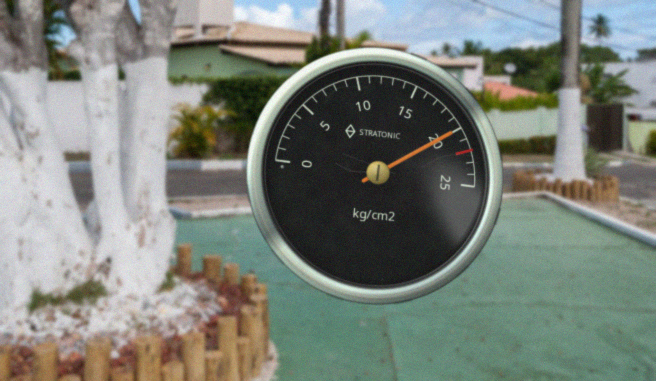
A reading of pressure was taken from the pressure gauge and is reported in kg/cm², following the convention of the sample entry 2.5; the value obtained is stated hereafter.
20
